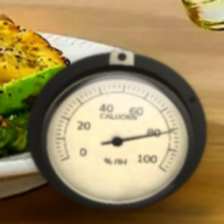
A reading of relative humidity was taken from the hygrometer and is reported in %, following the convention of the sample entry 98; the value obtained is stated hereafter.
80
